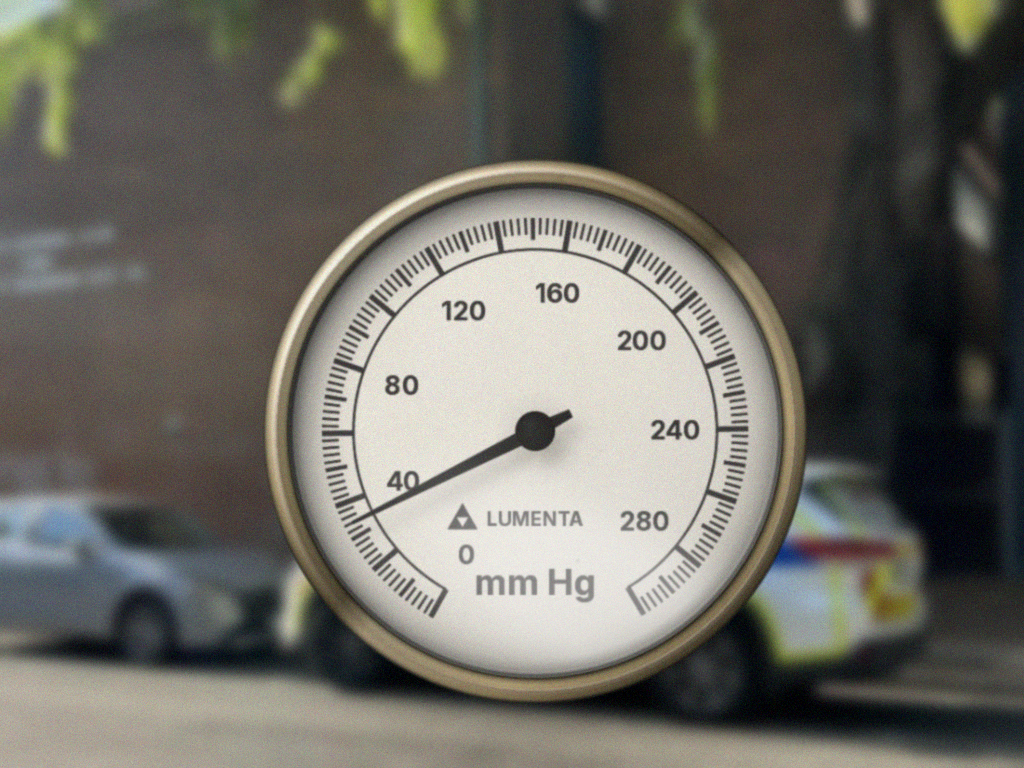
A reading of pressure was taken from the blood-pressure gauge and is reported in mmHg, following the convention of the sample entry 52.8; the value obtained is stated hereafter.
34
